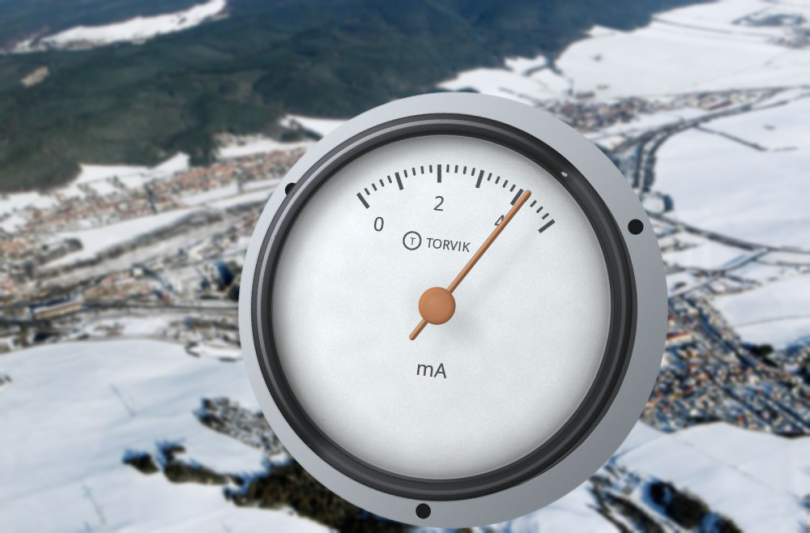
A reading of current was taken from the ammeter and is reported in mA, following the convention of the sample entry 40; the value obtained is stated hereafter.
4.2
